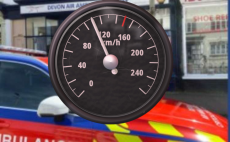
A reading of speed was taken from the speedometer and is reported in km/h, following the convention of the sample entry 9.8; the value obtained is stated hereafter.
110
